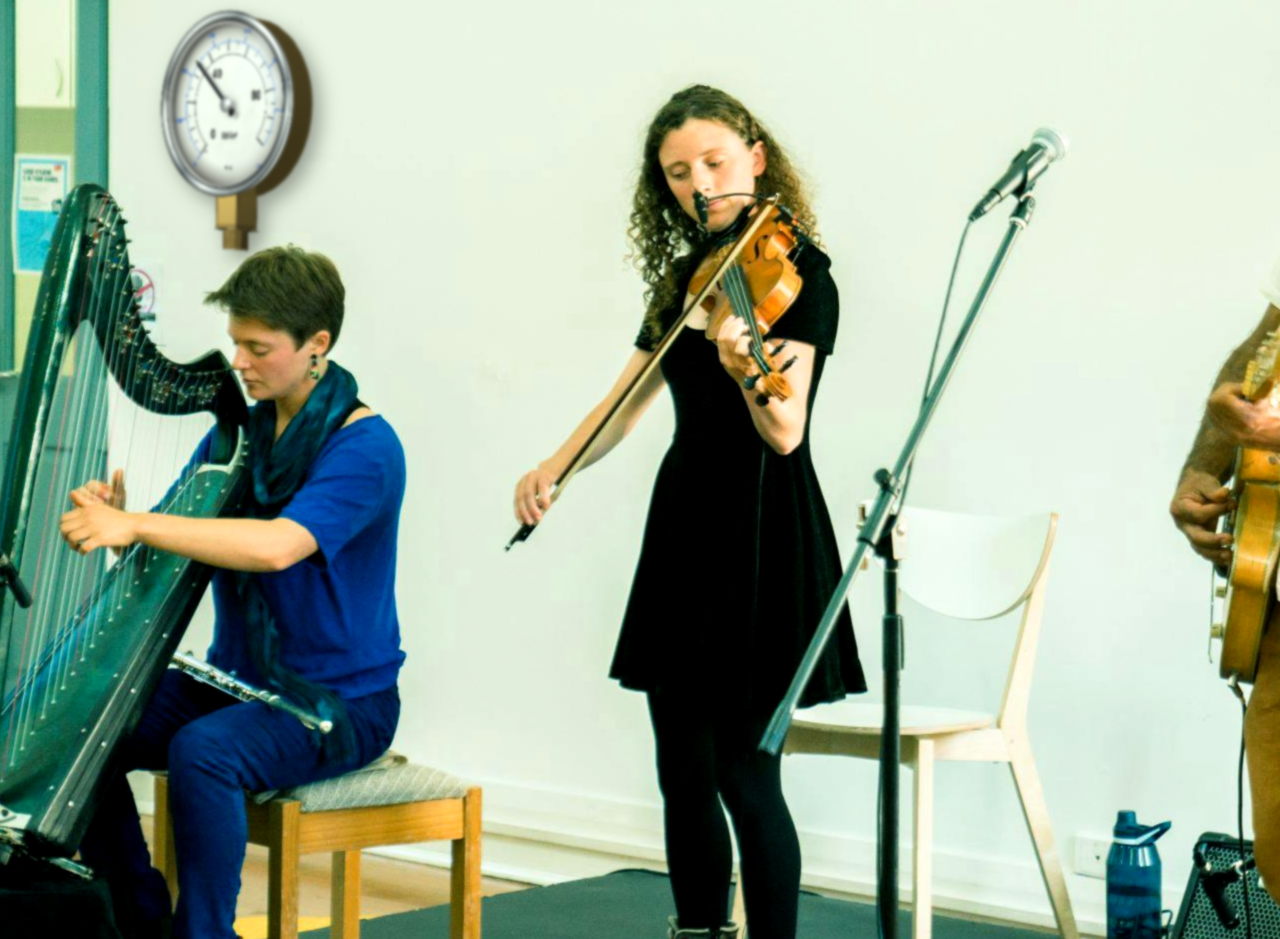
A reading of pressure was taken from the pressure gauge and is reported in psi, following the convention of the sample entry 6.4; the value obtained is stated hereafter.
35
